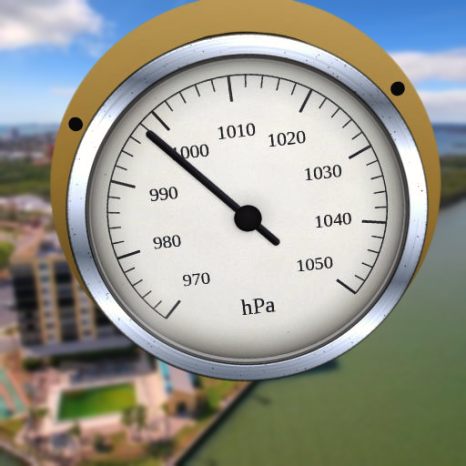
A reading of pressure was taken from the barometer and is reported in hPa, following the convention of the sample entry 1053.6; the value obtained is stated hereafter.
998
